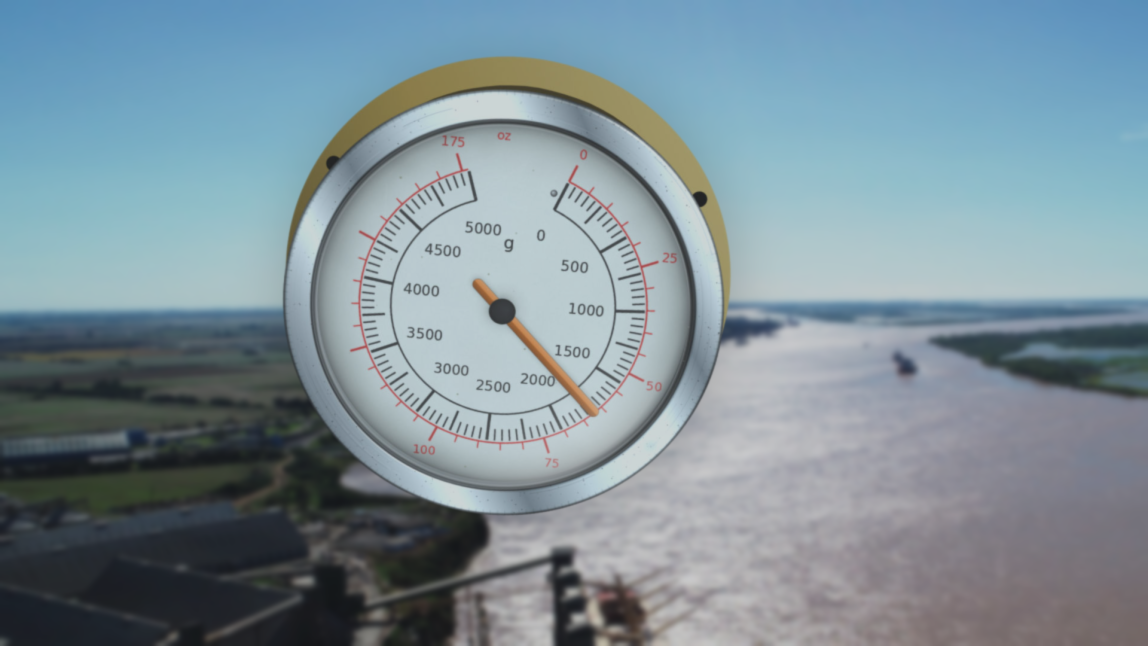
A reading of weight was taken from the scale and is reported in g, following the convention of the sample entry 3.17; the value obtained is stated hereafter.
1750
